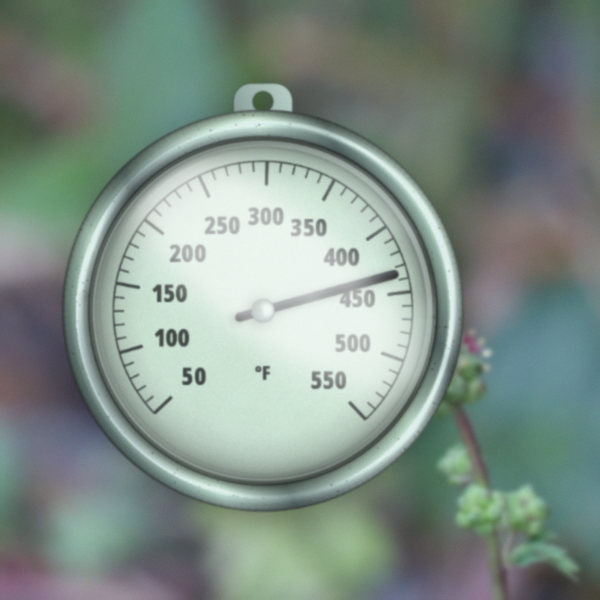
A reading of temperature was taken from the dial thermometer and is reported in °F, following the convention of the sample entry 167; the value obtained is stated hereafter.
435
